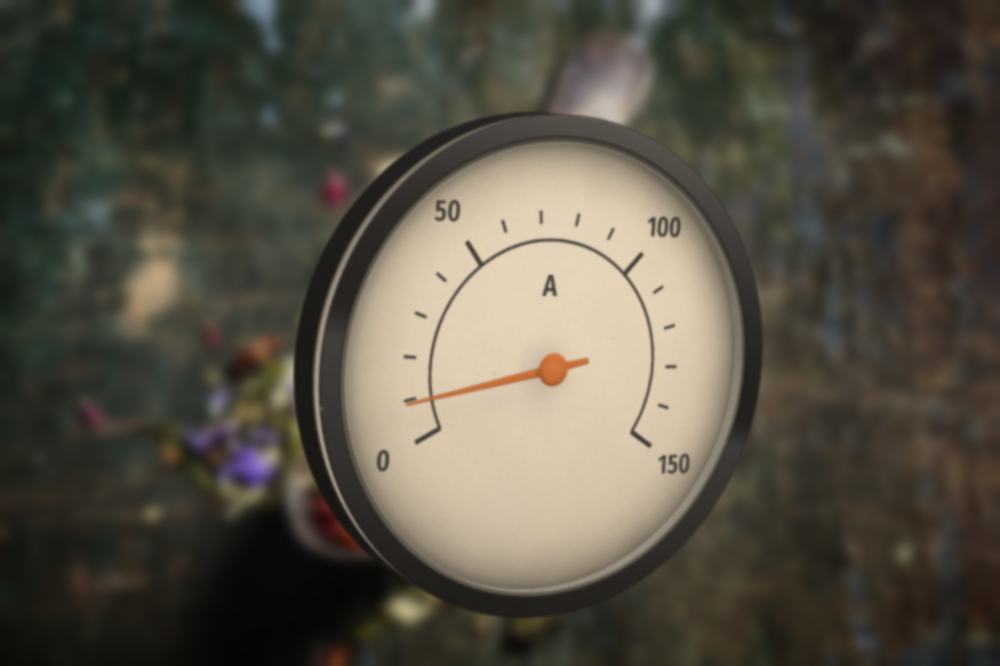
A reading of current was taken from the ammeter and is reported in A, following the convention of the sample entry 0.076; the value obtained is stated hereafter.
10
